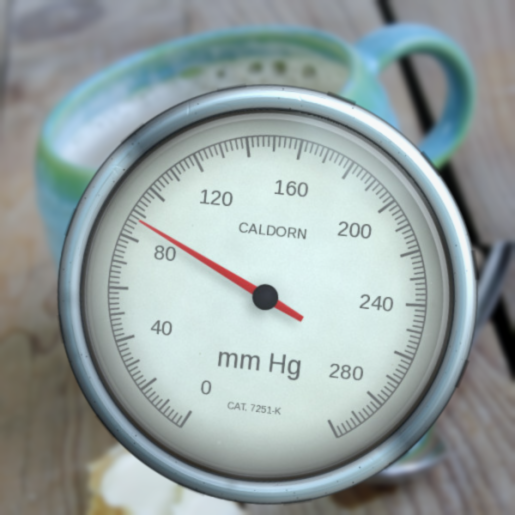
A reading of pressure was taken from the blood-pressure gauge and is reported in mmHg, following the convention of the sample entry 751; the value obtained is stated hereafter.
88
